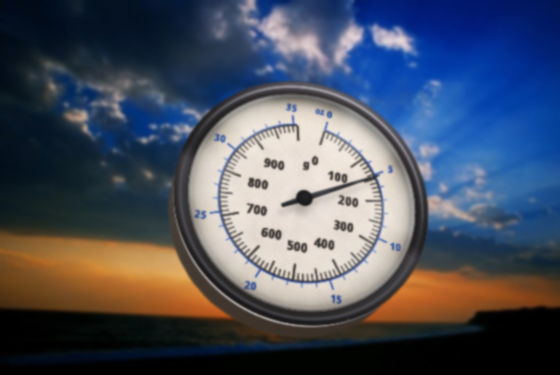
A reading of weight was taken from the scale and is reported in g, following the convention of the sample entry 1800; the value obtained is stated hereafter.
150
